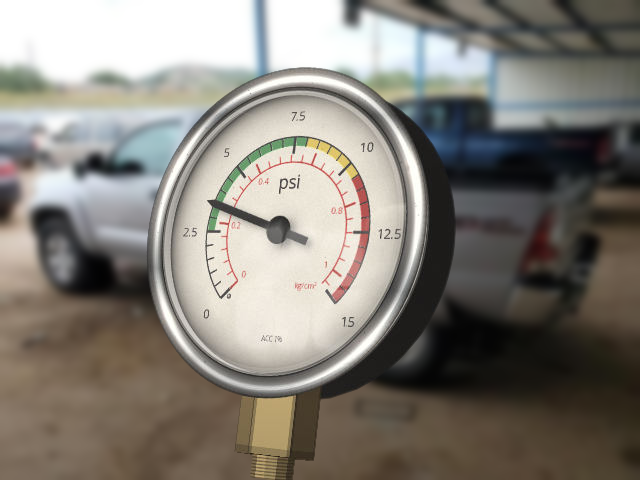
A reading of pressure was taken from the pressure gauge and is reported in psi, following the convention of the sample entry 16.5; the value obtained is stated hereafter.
3.5
